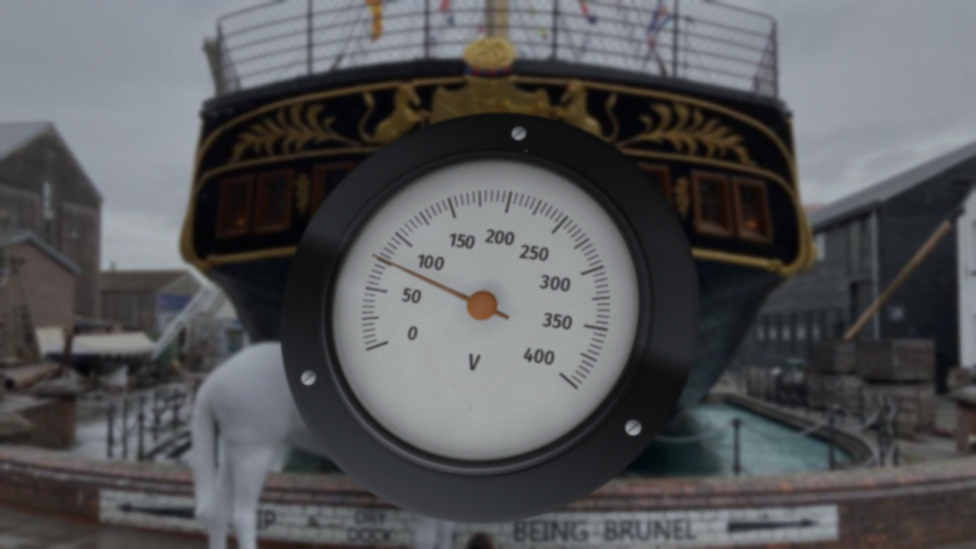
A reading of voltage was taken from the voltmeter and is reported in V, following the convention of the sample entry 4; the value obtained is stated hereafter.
75
